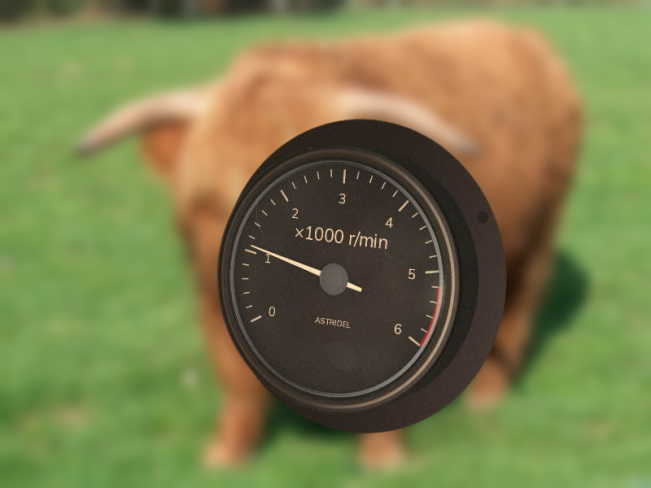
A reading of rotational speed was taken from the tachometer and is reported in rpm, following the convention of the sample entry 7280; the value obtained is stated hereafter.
1100
